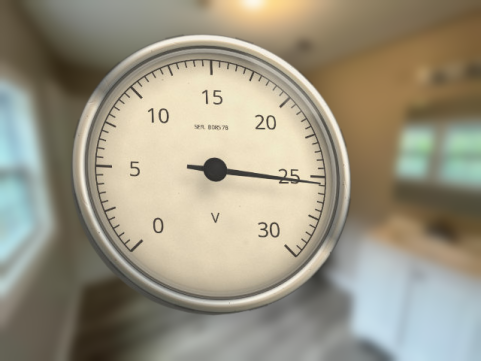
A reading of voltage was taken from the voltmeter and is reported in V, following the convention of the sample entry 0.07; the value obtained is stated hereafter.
25.5
